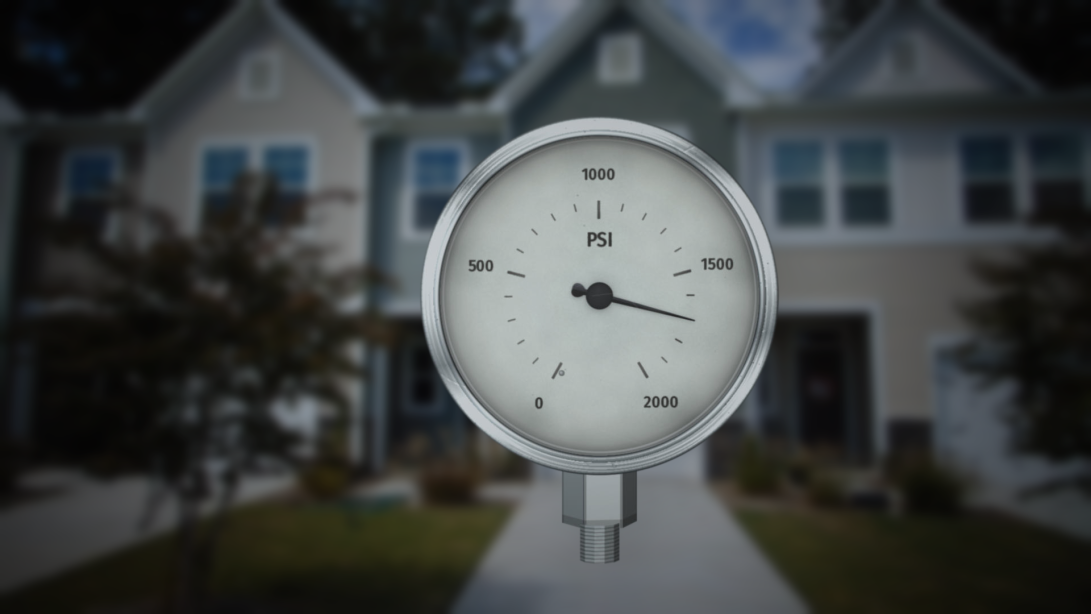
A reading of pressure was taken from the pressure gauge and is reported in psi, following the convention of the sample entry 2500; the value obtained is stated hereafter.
1700
